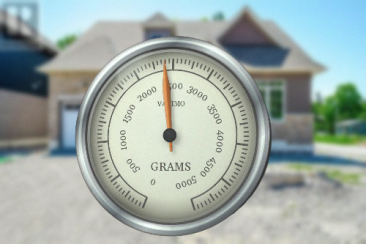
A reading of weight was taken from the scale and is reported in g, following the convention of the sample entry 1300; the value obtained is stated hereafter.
2400
